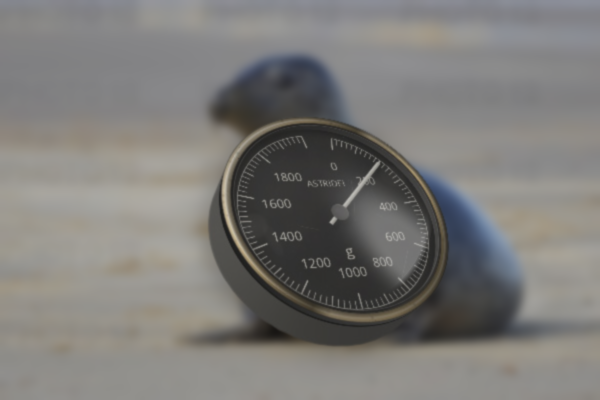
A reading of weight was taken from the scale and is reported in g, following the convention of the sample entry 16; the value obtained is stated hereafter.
200
